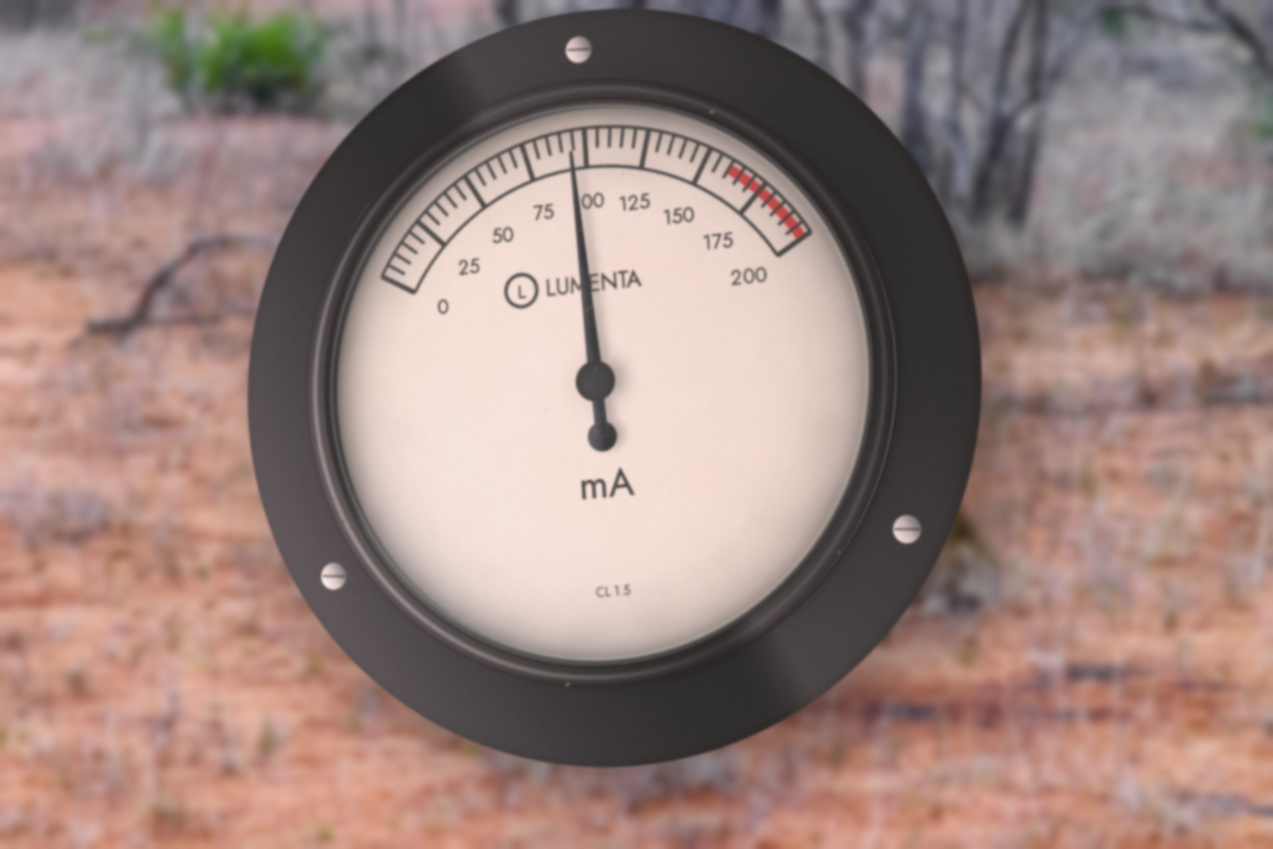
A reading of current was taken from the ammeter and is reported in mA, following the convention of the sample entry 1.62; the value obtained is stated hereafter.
95
